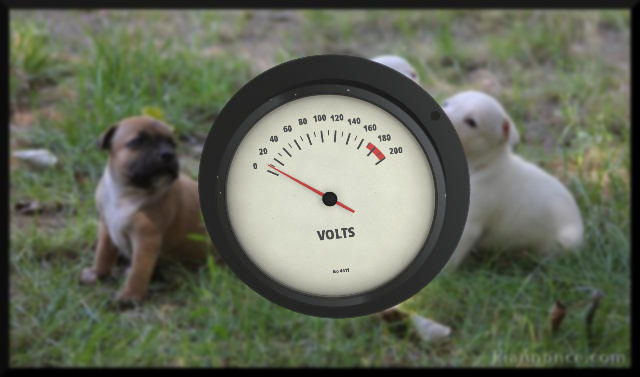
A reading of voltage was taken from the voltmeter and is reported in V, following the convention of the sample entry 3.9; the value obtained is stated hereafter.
10
